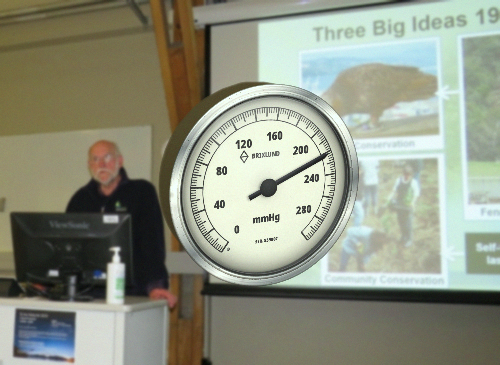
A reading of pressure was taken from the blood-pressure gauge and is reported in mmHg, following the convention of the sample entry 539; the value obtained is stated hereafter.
220
